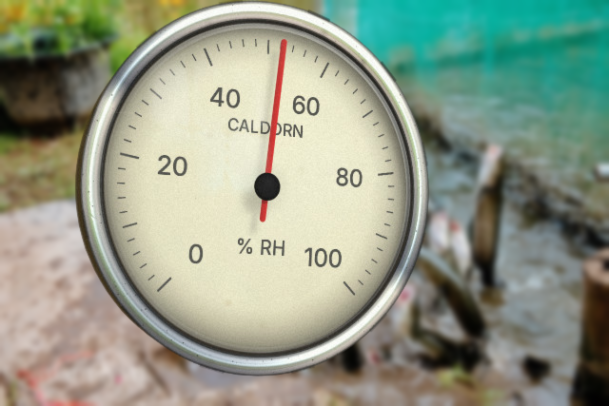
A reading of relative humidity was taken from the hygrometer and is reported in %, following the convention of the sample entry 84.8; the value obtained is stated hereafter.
52
